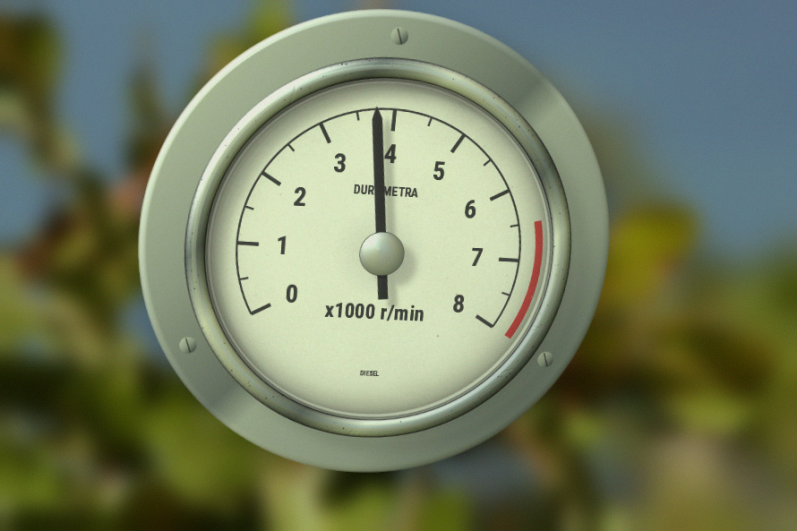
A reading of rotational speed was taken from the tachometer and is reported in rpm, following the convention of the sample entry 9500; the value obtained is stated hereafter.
3750
